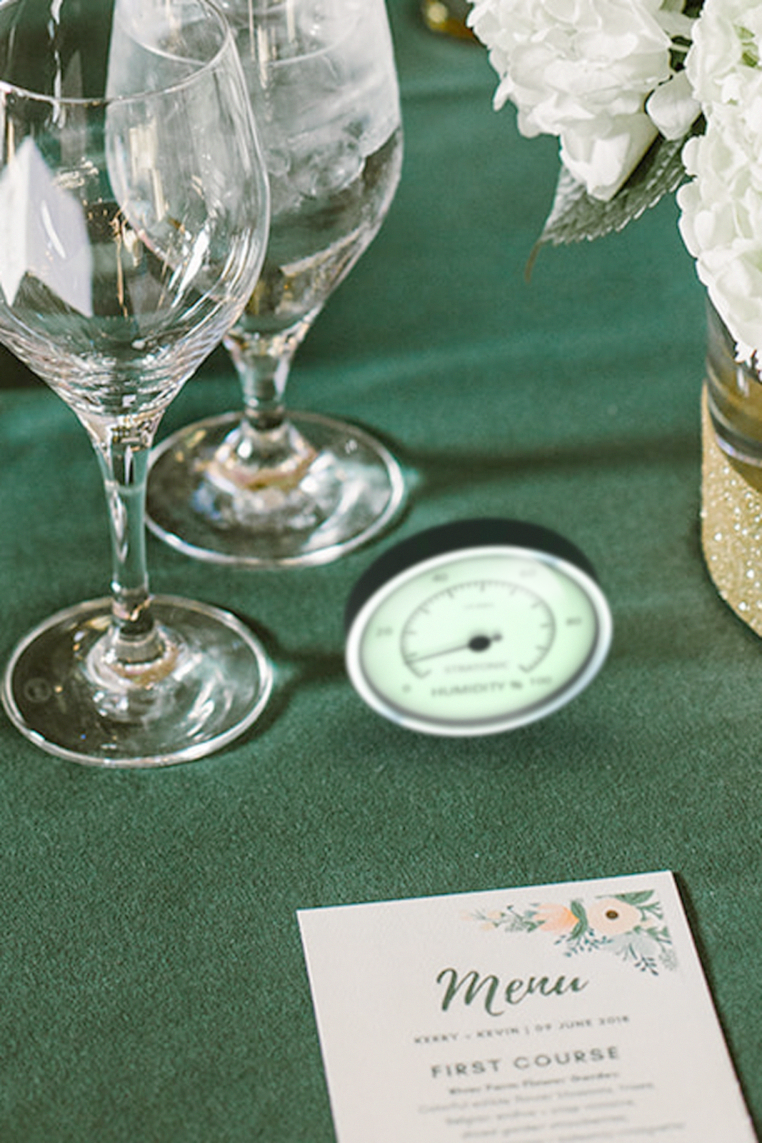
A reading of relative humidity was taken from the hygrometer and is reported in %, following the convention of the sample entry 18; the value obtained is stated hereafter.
10
